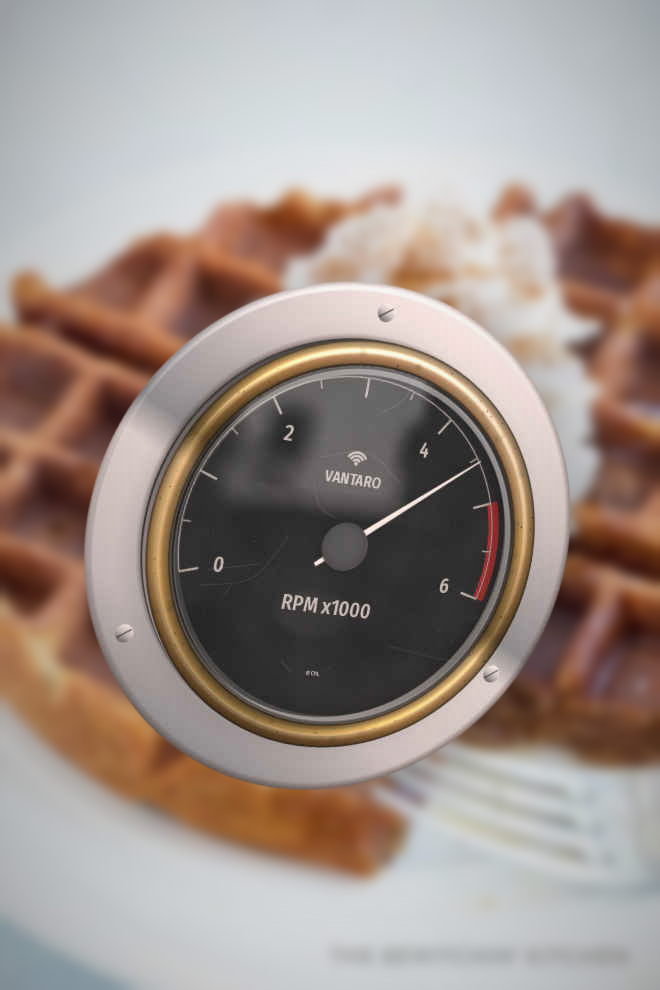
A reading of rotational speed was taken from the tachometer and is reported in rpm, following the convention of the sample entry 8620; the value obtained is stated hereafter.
4500
